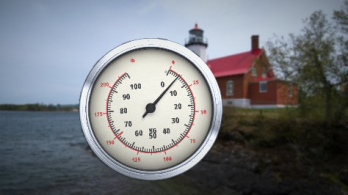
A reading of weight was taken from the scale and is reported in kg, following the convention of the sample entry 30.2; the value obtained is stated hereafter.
5
